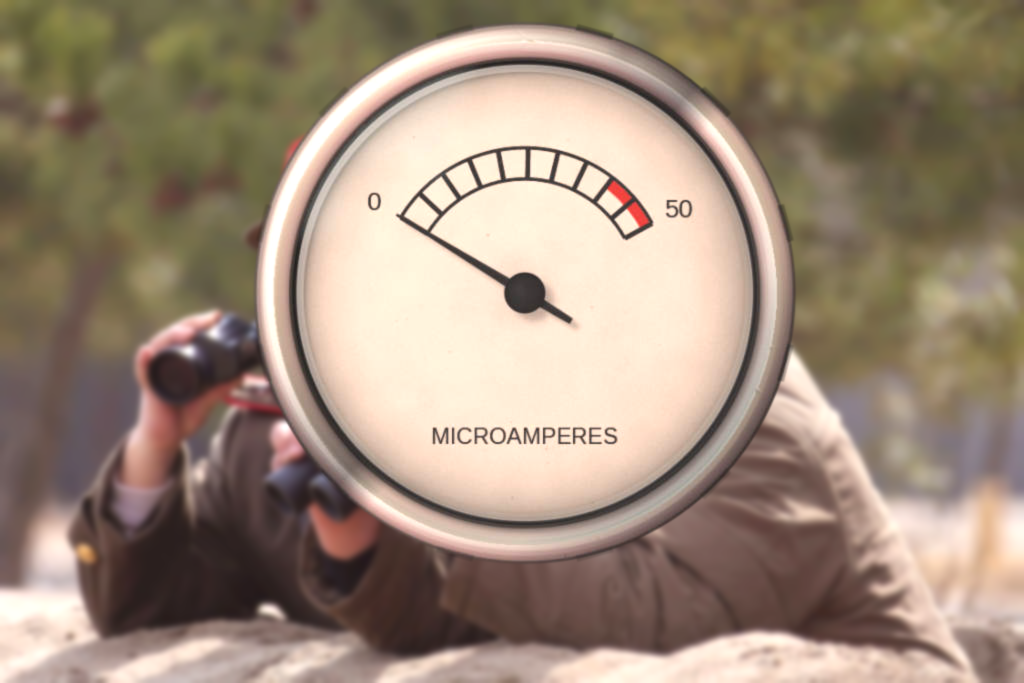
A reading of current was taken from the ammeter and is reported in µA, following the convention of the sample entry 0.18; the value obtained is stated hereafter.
0
